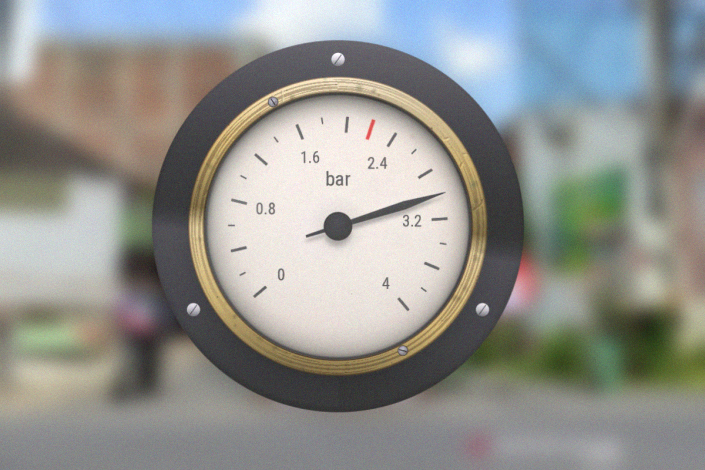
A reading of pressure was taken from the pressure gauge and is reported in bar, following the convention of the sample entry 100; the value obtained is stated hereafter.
3
